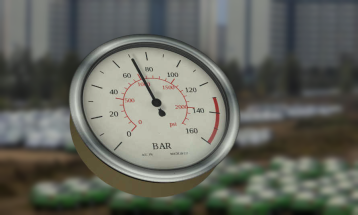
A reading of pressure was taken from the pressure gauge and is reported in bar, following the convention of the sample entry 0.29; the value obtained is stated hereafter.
70
